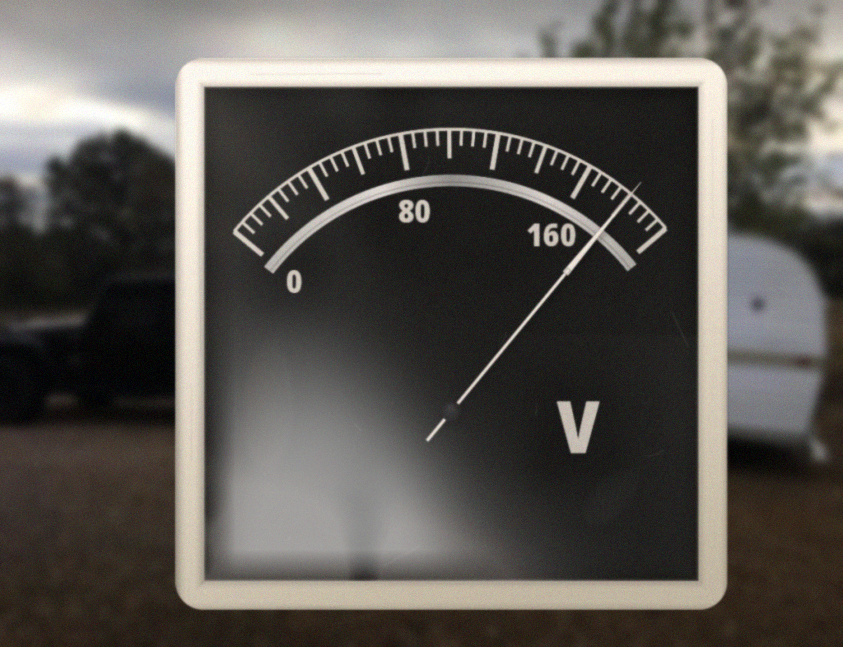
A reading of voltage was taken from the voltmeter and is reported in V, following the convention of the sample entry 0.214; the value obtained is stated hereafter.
180
